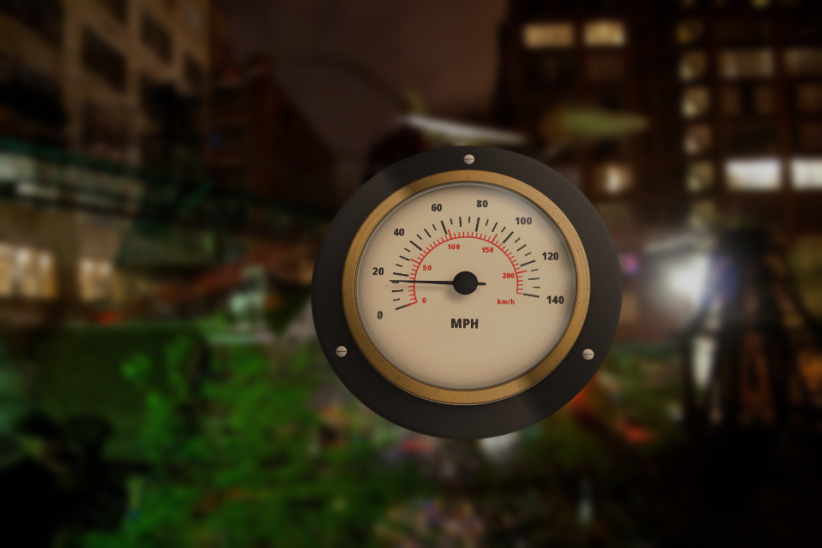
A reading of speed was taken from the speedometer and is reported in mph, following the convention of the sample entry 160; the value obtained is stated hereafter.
15
